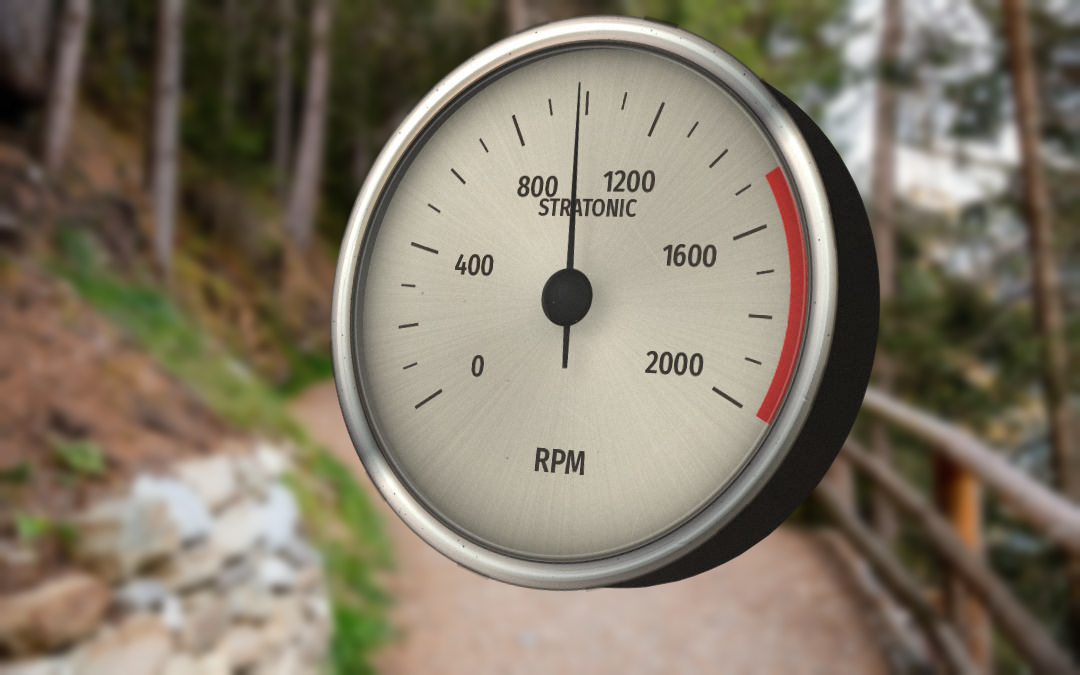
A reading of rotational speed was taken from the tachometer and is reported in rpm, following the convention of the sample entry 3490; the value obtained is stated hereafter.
1000
